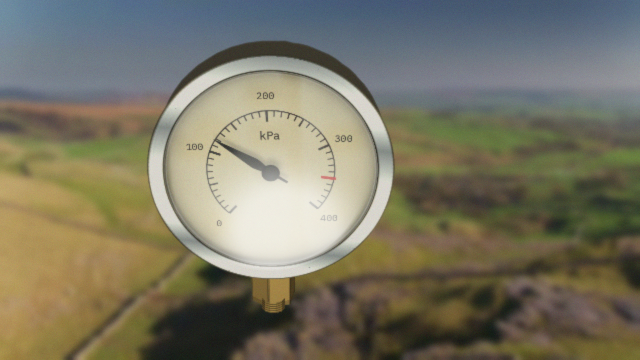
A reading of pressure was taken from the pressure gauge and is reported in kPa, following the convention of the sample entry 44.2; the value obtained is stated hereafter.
120
